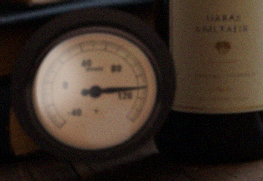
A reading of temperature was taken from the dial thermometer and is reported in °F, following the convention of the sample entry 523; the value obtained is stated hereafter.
110
